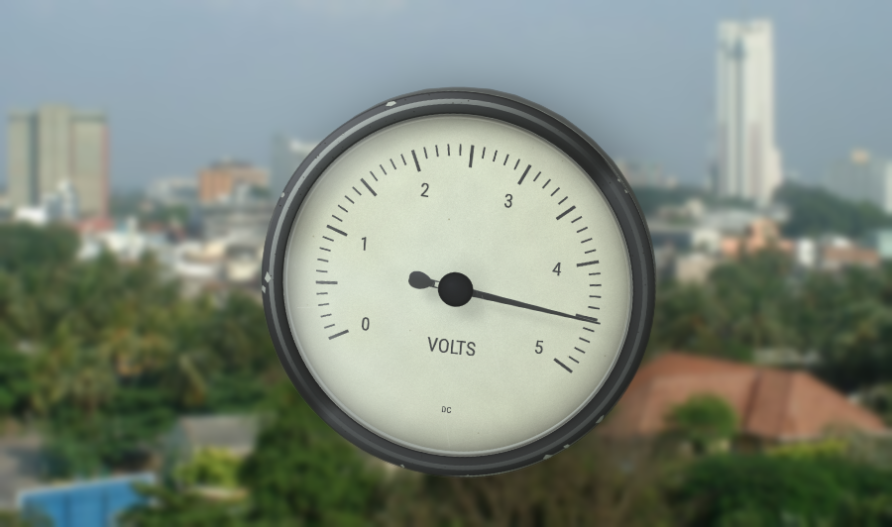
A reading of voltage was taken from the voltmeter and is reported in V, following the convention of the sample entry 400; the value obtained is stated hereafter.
4.5
